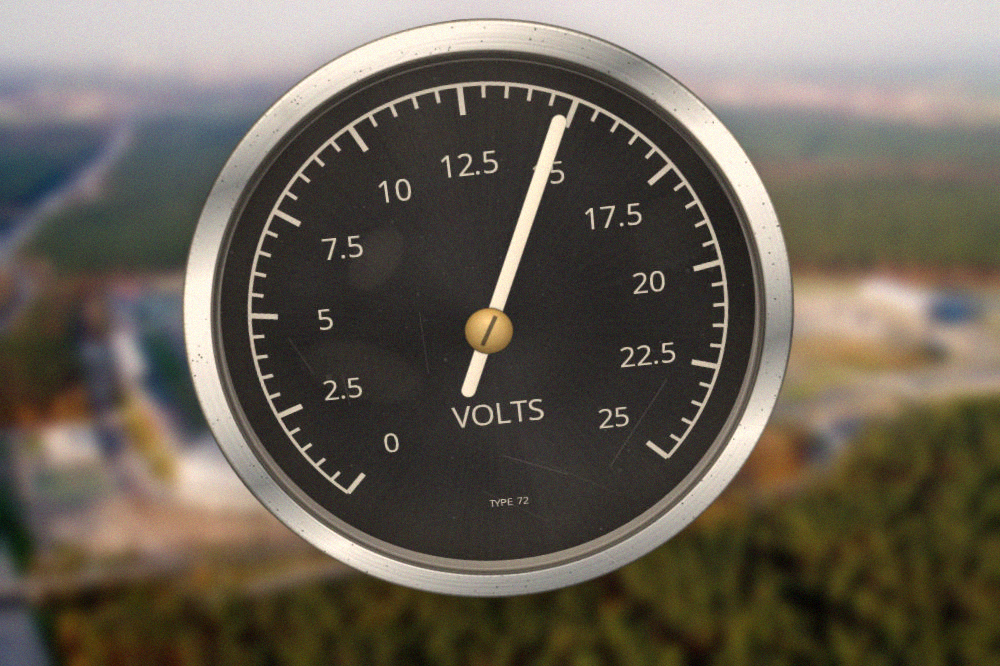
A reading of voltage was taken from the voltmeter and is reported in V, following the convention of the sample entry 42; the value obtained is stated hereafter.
14.75
